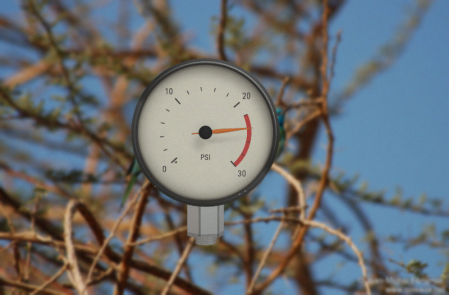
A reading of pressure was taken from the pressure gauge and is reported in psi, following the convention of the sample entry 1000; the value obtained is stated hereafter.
24
